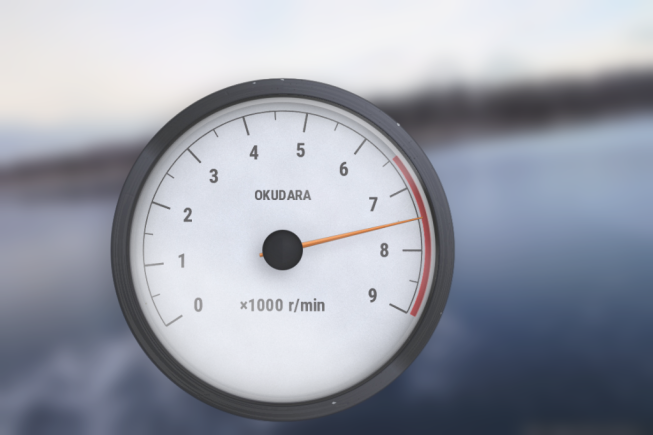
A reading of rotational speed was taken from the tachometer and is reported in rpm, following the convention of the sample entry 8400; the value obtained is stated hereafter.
7500
